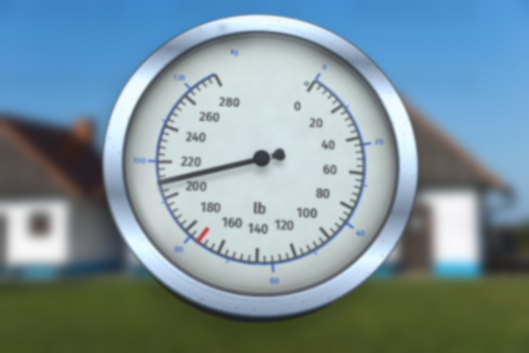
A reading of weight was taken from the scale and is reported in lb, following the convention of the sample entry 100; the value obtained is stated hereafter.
208
